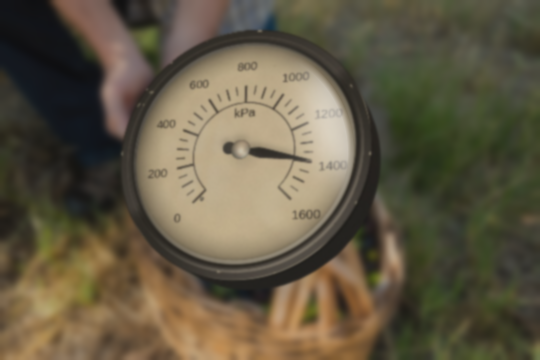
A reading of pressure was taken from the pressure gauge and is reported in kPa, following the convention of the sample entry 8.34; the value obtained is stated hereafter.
1400
